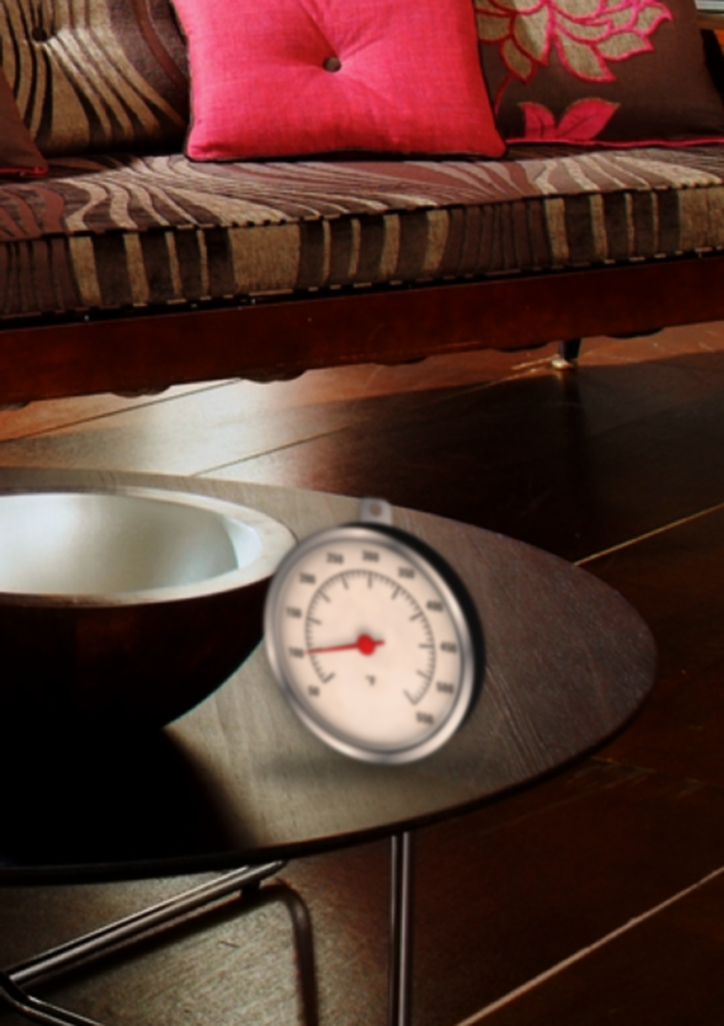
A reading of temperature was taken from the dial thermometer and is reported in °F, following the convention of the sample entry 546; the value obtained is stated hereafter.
100
